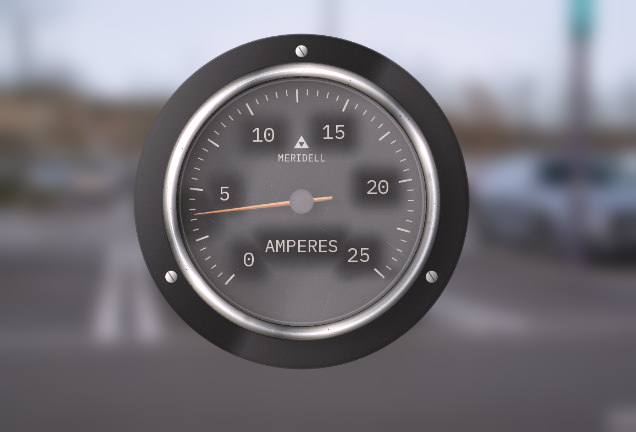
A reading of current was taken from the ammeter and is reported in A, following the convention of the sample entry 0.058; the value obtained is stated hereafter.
3.75
